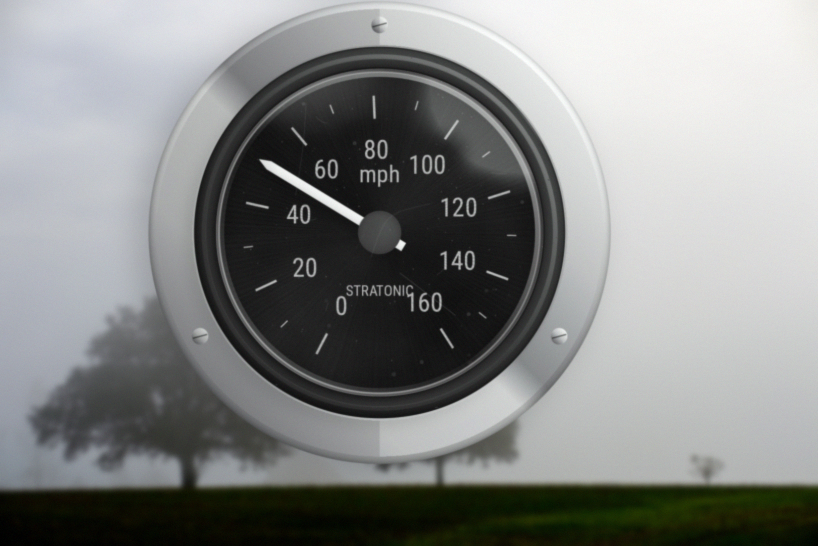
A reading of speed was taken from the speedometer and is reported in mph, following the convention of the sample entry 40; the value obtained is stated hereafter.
50
